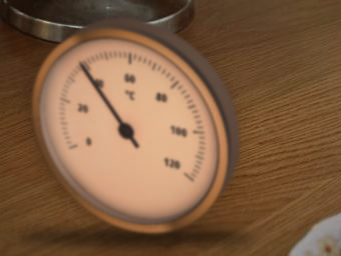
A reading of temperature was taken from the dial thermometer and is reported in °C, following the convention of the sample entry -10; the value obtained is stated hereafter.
40
